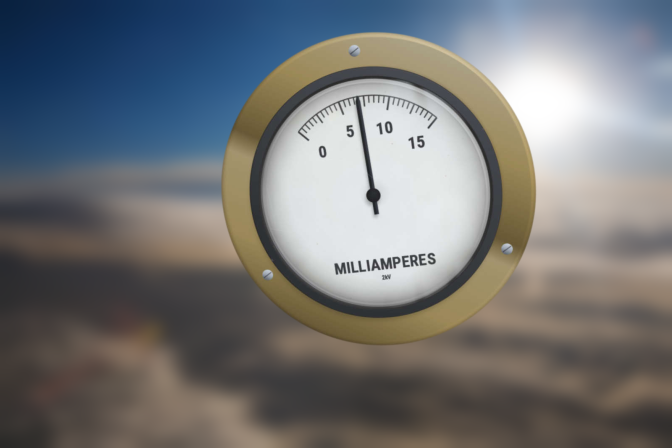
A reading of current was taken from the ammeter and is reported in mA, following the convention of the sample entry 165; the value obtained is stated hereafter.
7
